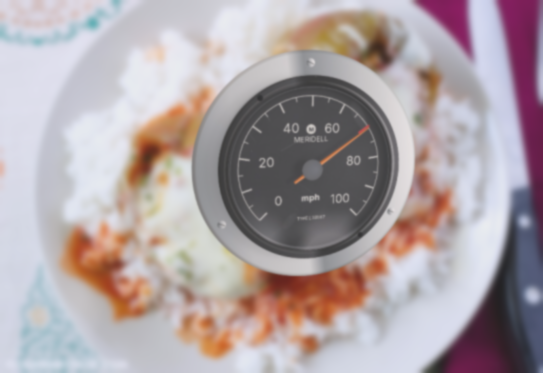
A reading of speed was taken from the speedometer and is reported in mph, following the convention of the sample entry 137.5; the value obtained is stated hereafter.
70
